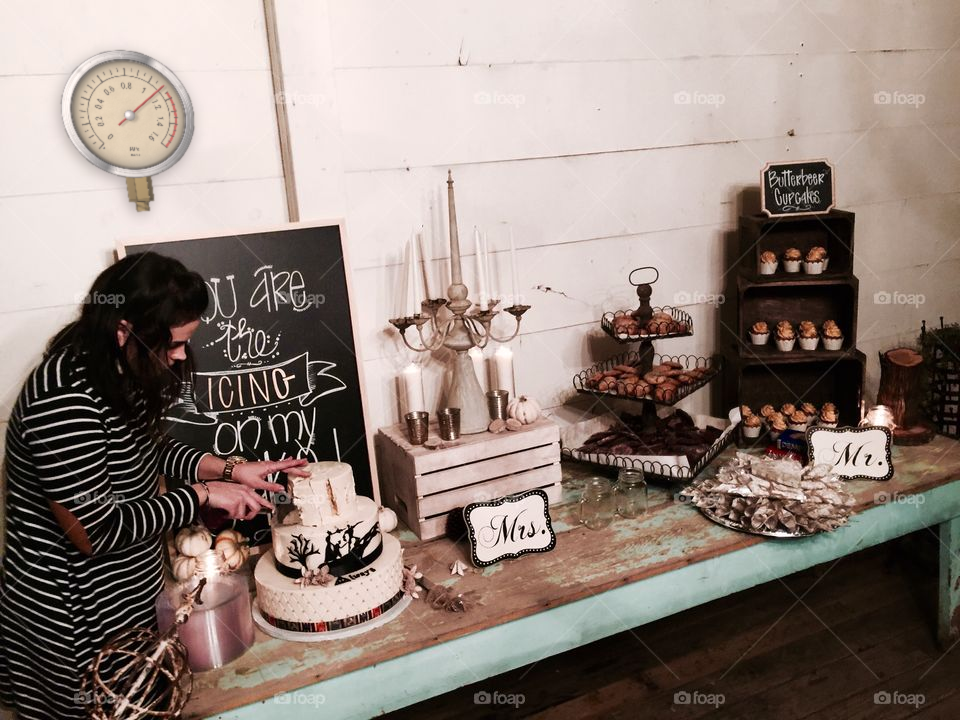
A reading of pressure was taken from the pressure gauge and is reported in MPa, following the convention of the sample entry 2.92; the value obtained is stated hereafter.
1.1
